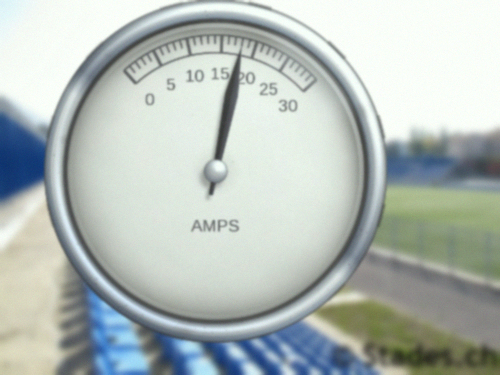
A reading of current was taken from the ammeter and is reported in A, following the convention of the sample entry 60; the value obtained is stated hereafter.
18
